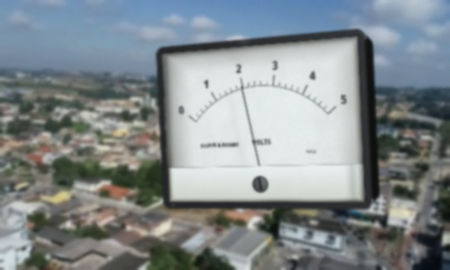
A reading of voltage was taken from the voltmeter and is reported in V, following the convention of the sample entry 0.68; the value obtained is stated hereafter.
2
